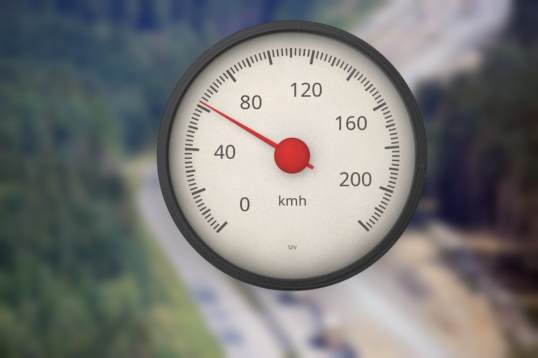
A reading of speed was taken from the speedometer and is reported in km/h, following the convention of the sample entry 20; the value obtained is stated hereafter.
62
